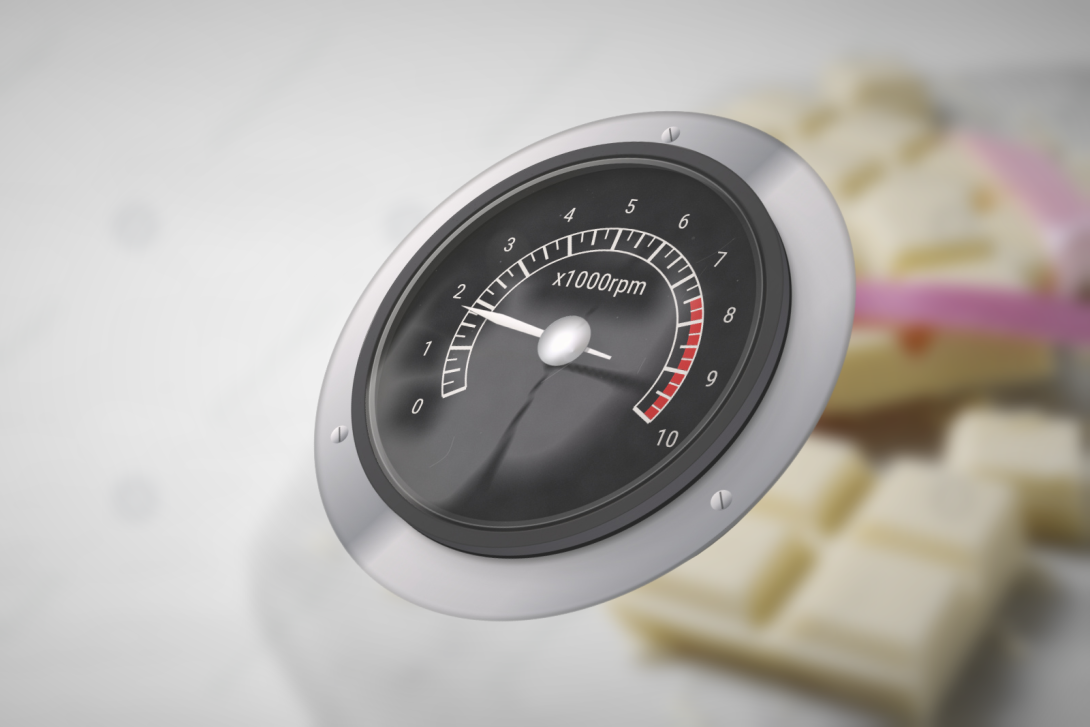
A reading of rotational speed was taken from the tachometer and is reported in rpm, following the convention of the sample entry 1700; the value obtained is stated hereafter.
1750
